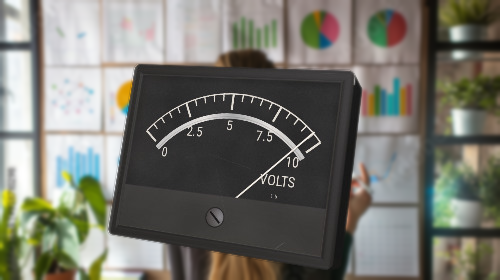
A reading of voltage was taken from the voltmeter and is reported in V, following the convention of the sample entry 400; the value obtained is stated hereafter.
9.5
